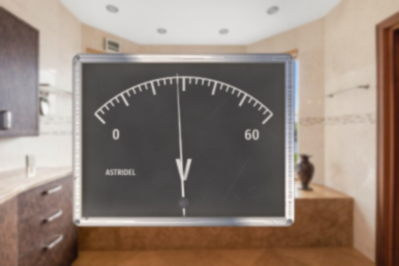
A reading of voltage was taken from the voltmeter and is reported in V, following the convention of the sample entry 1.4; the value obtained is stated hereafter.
28
